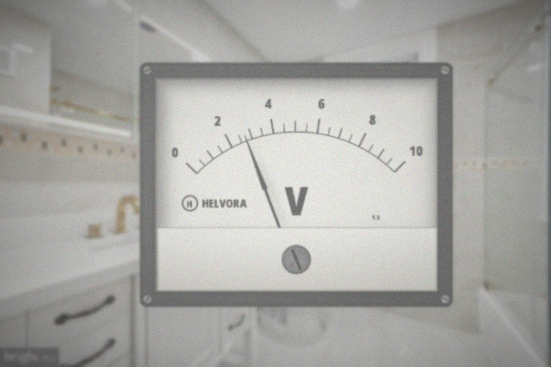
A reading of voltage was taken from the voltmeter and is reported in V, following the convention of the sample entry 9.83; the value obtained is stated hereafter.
2.75
